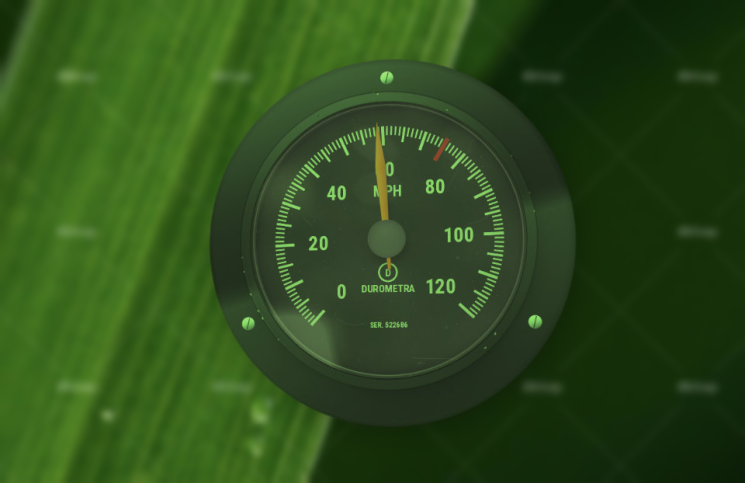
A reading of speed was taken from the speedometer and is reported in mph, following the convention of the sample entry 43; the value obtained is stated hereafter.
59
